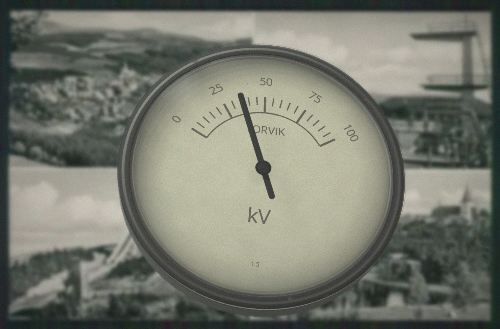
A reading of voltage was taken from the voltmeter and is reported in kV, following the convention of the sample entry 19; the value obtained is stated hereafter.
35
